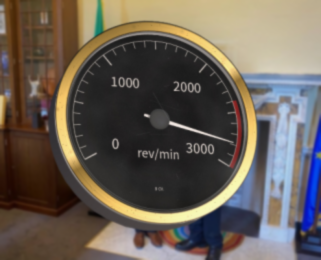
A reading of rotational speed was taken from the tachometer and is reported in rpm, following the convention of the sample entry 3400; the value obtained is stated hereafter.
2800
